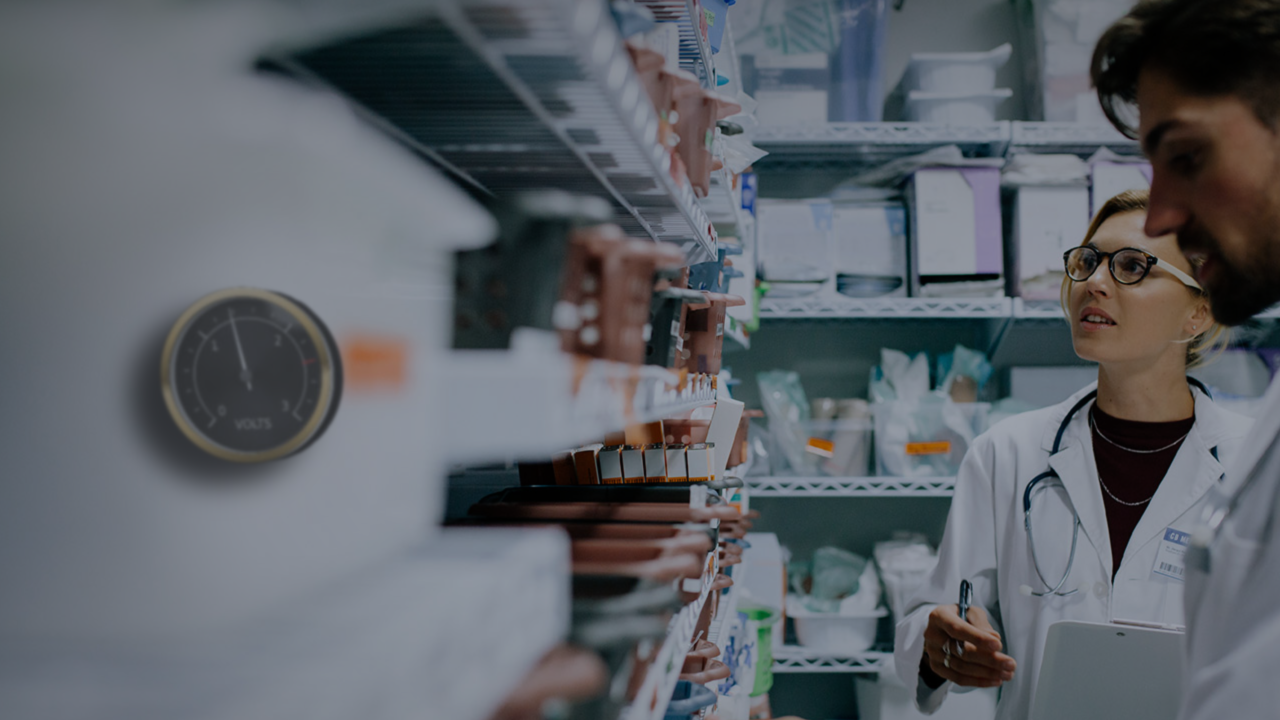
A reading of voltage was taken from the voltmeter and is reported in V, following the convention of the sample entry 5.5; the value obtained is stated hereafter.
1.4
